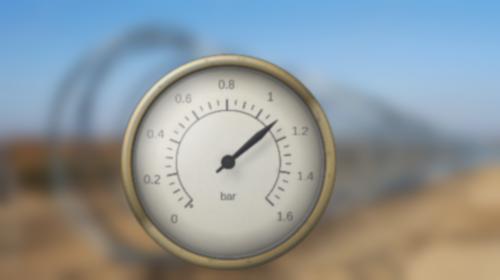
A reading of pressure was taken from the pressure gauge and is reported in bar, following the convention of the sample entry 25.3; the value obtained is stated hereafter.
1.1
